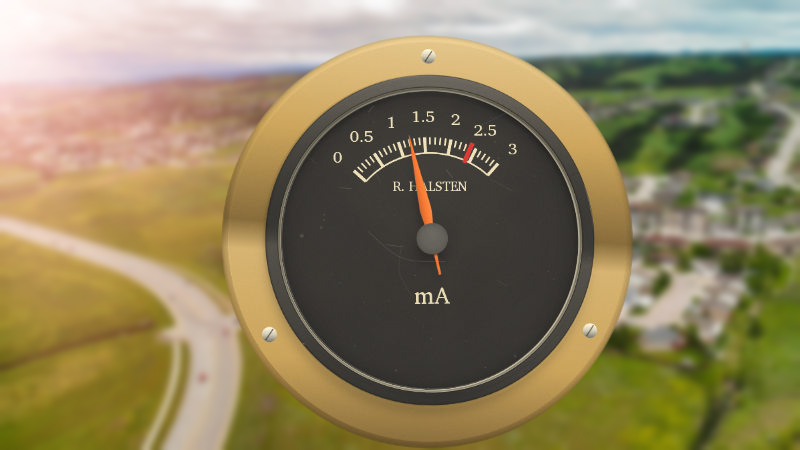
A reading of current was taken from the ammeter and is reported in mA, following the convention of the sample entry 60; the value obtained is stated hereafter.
1.2
